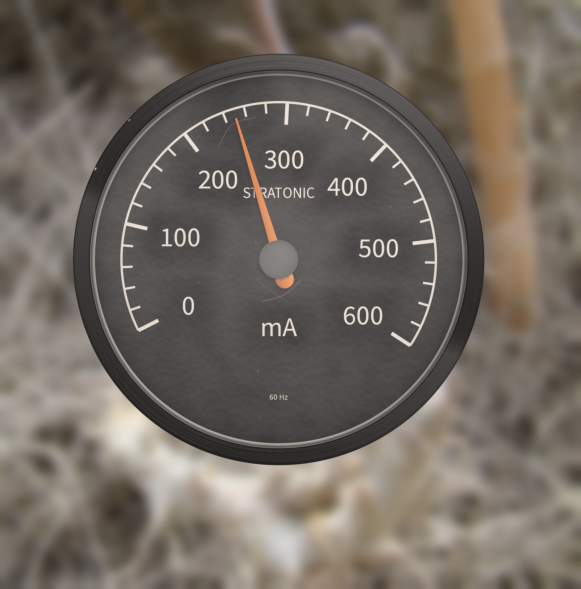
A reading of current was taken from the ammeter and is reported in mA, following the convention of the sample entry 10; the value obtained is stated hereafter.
250
